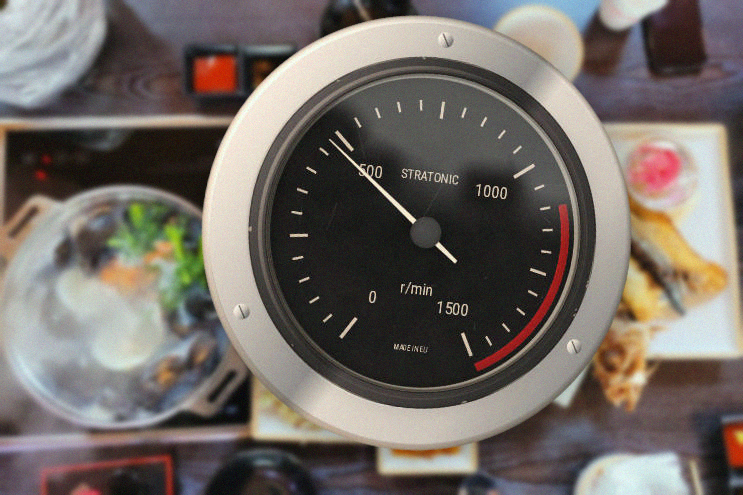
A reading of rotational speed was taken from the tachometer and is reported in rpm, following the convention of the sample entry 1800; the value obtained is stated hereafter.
475
